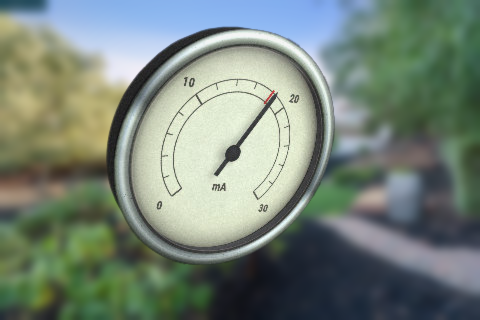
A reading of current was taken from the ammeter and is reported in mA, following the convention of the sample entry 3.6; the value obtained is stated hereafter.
18
